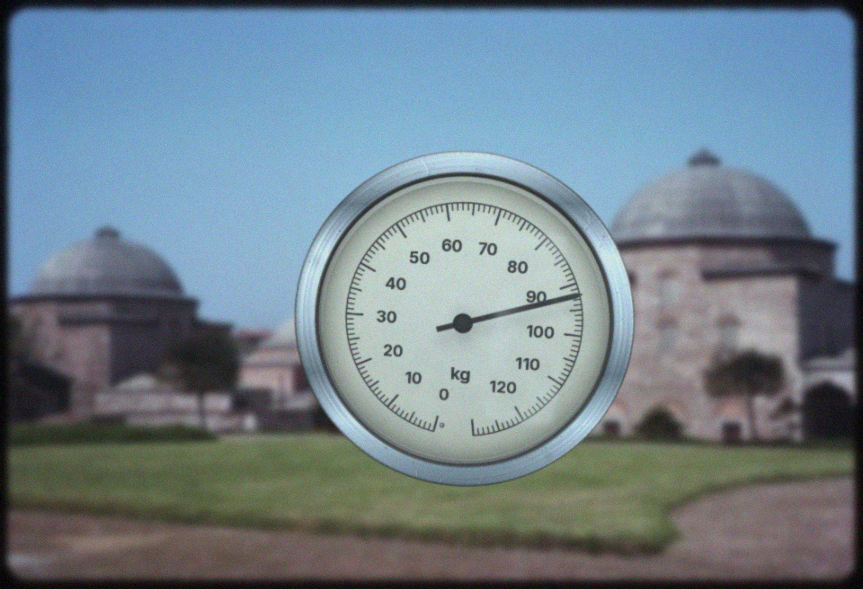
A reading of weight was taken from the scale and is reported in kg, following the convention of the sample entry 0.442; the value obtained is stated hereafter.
92
